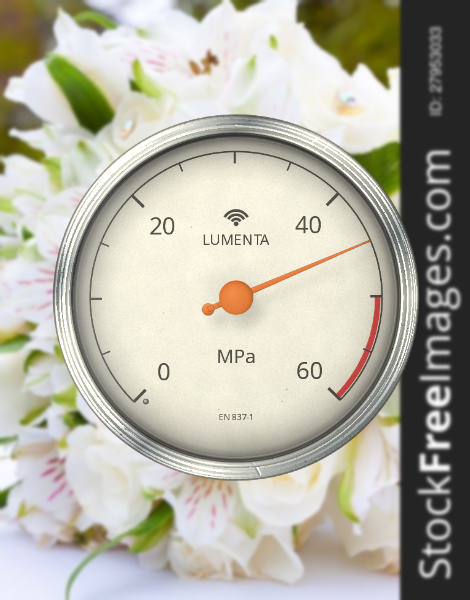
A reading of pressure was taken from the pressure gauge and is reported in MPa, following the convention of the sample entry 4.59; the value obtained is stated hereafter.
45
